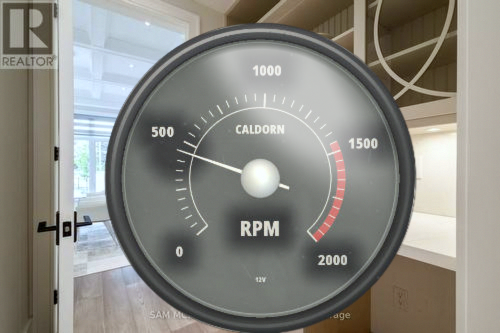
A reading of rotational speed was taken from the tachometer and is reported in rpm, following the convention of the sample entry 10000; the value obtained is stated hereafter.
450
